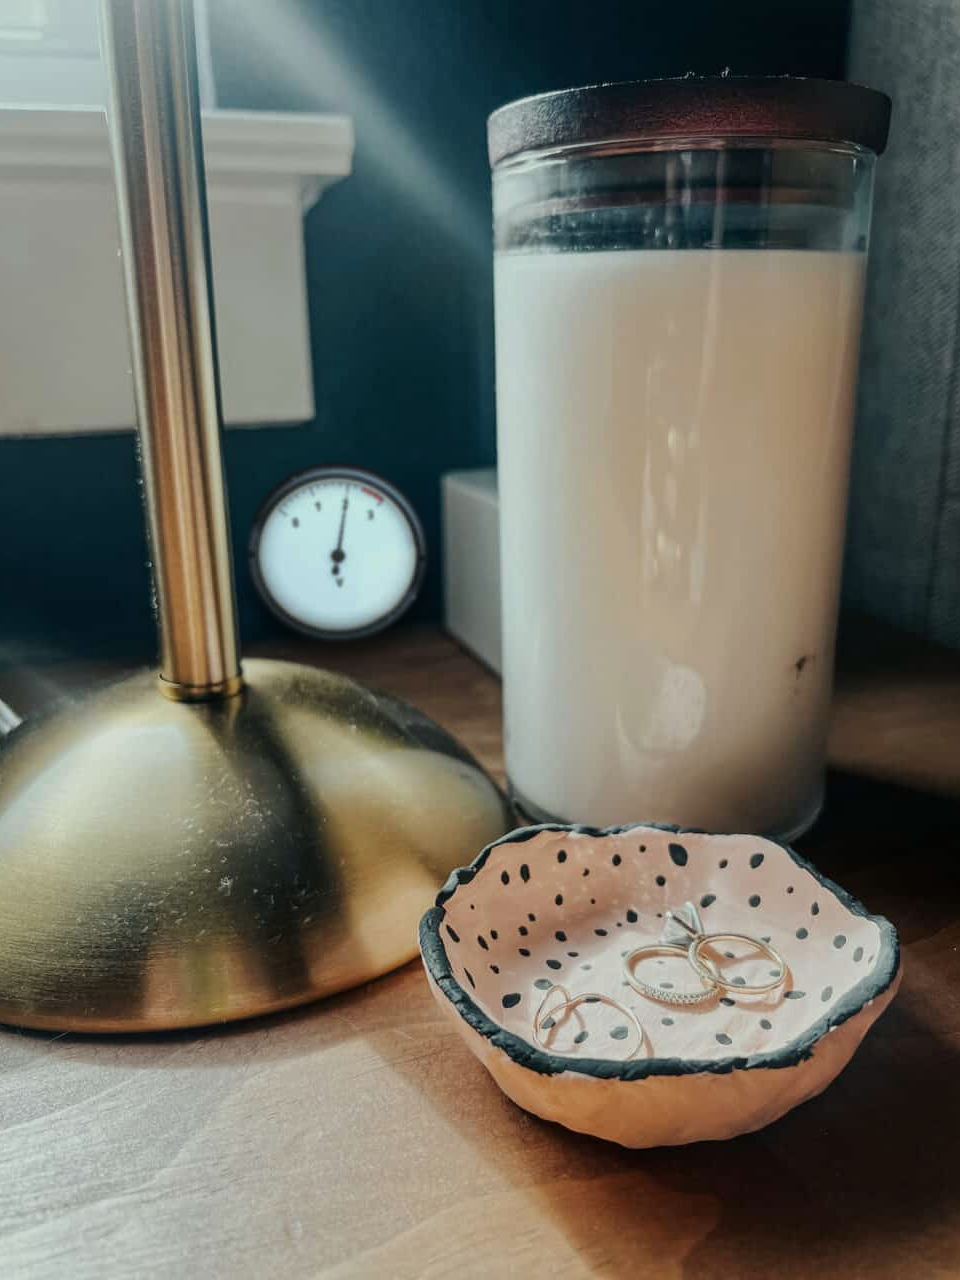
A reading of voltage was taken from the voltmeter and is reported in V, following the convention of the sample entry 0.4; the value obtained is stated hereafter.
2
